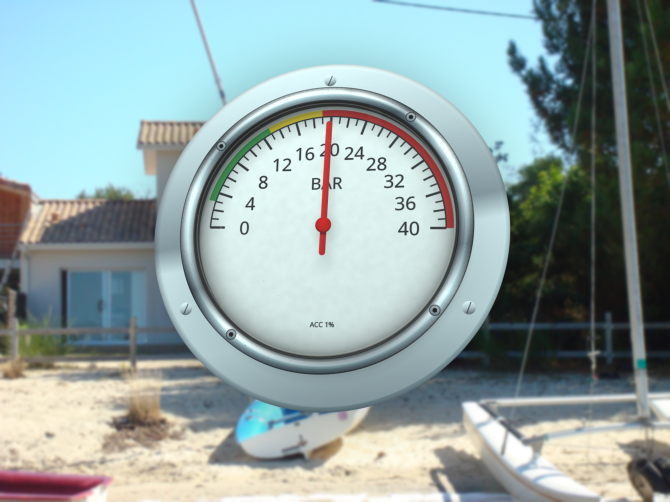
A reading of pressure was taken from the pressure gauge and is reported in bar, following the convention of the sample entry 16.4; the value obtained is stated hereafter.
20
